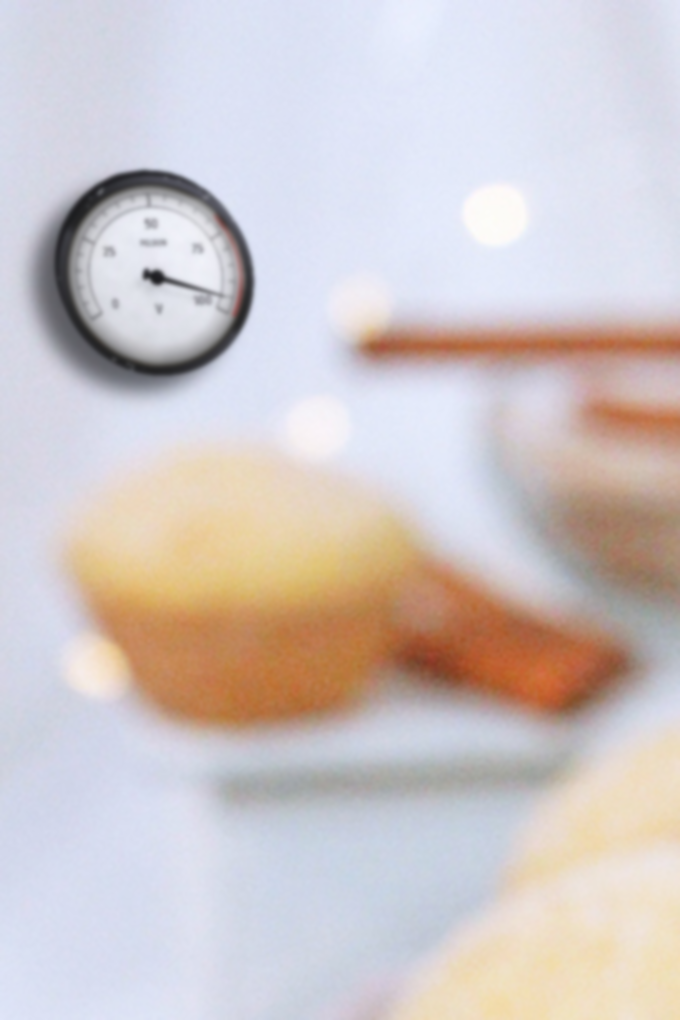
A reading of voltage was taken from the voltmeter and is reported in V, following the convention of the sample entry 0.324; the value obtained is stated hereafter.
95
